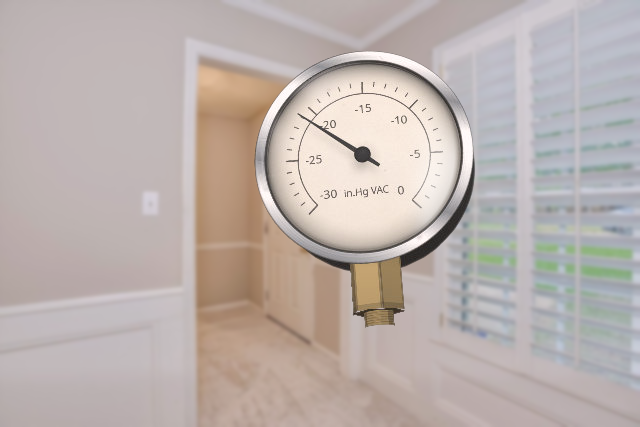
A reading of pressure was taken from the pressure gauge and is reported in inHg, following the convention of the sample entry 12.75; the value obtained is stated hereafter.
-21
